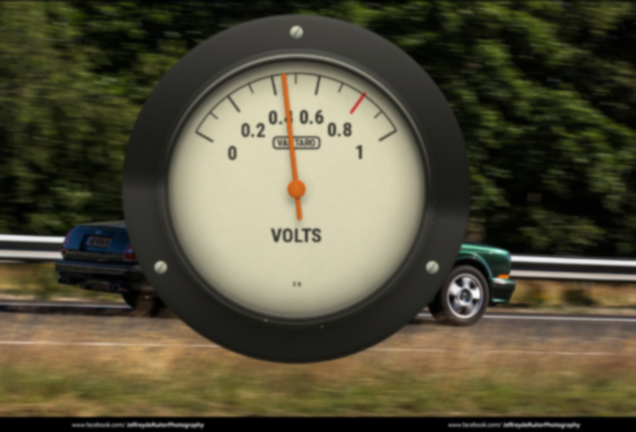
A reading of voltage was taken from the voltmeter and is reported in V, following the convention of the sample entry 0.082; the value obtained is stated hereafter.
0.45
